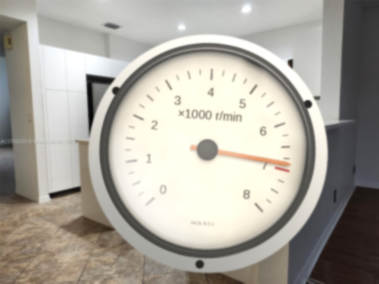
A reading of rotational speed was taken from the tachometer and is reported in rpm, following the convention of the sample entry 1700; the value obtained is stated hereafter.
6875
